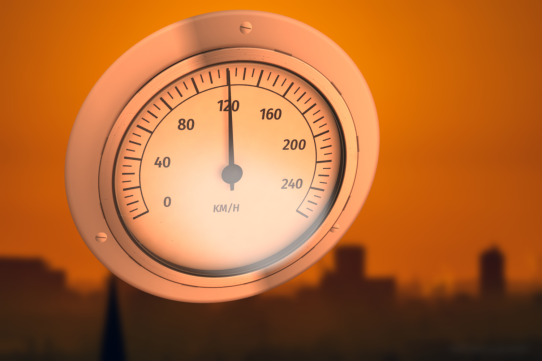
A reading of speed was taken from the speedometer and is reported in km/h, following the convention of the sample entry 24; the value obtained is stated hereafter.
120
